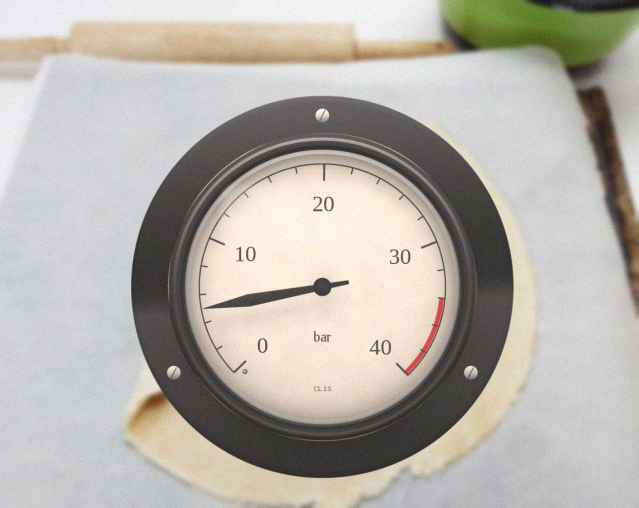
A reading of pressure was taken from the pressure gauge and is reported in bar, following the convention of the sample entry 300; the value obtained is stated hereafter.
5
